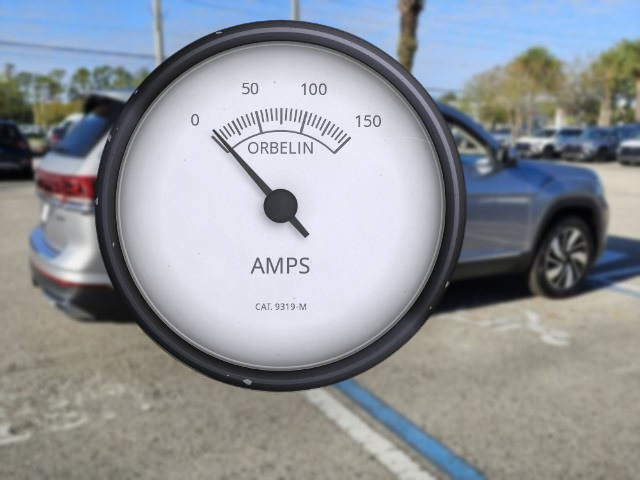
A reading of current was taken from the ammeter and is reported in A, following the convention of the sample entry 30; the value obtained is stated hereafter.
5
